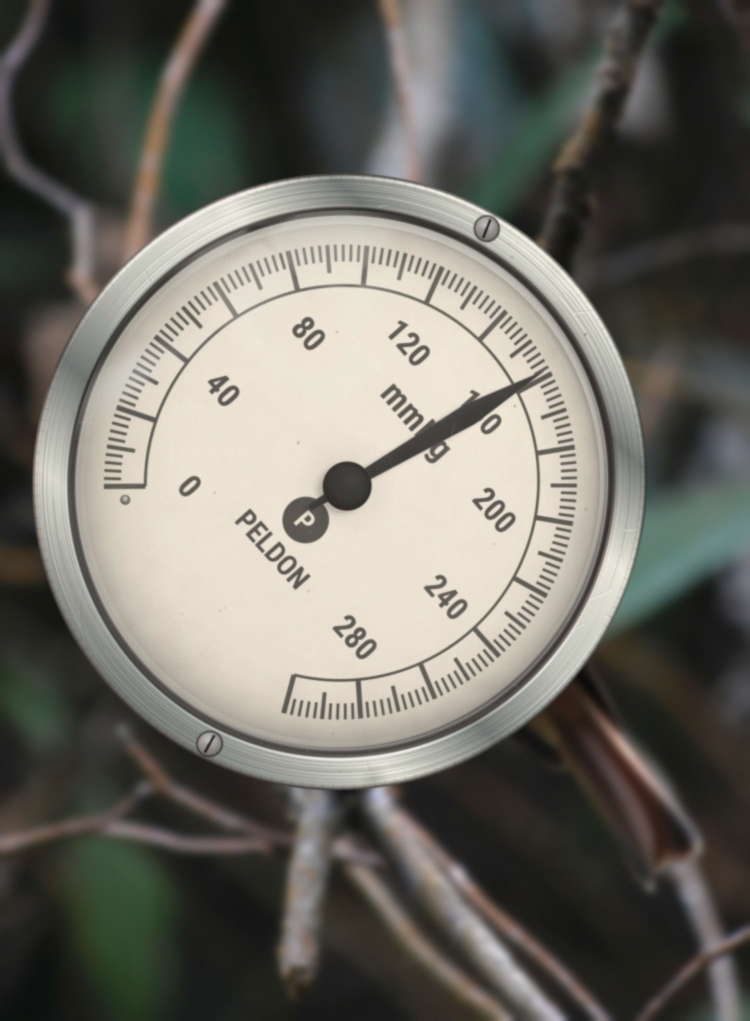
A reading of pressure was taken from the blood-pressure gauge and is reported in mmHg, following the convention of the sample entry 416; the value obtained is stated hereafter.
158
